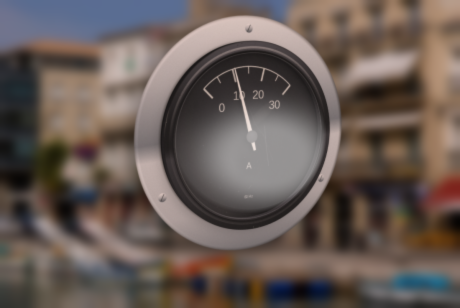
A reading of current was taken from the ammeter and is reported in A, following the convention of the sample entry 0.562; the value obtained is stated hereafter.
10
